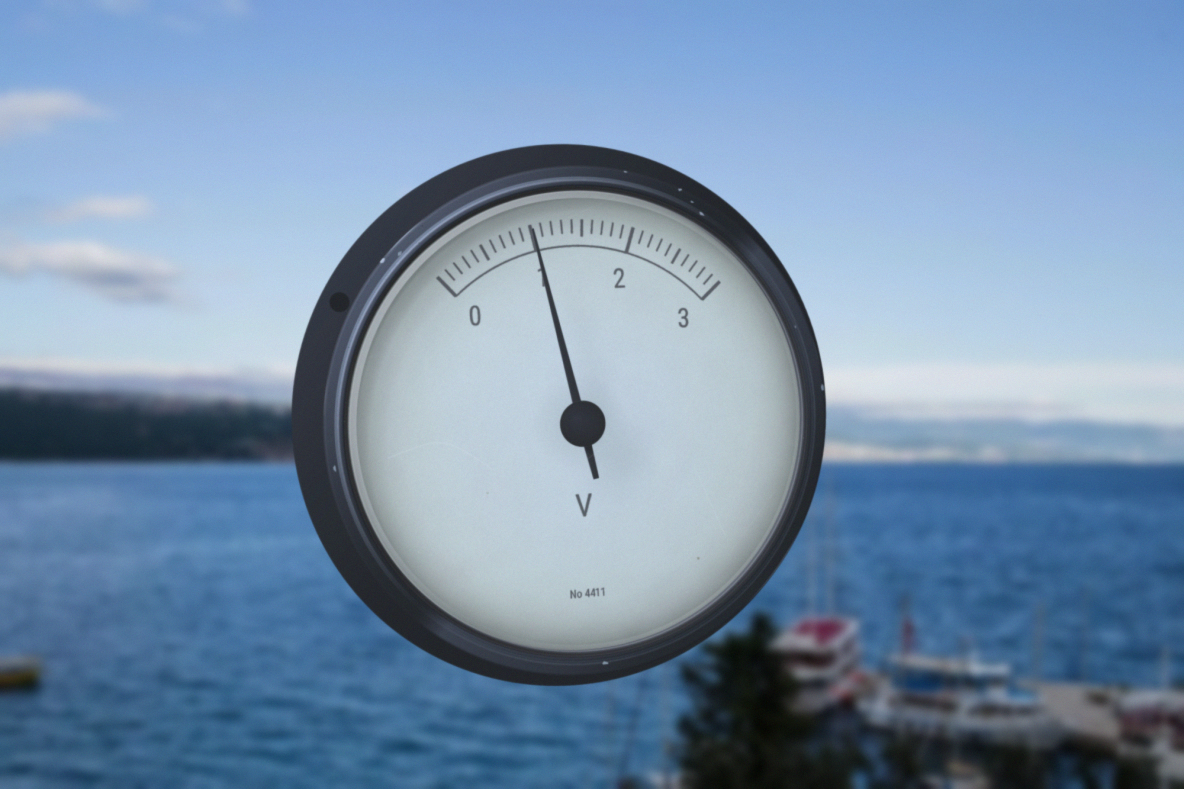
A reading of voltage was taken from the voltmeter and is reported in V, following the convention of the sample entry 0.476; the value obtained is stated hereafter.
1
